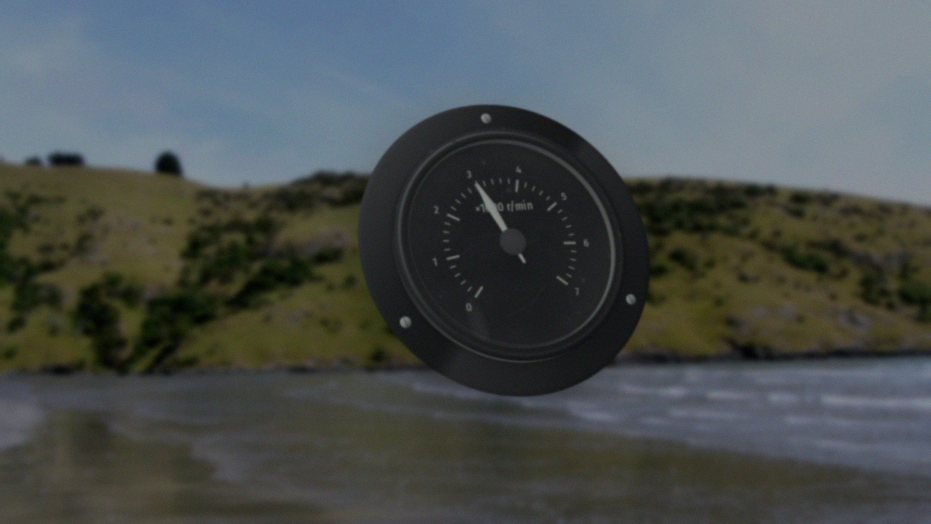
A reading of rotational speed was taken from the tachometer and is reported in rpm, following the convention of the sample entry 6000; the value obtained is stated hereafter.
3000
